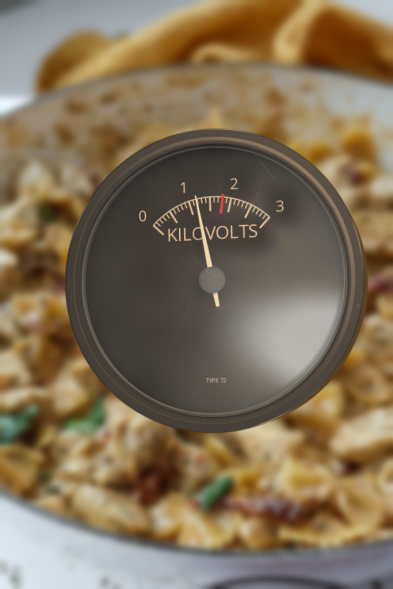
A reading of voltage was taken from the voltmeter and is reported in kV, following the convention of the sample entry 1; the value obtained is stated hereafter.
1.2
